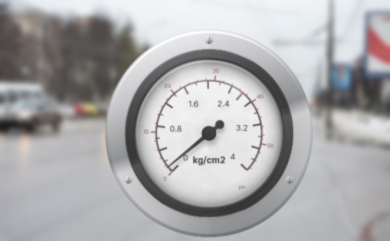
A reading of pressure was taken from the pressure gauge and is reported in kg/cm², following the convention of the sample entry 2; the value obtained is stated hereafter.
0.1
